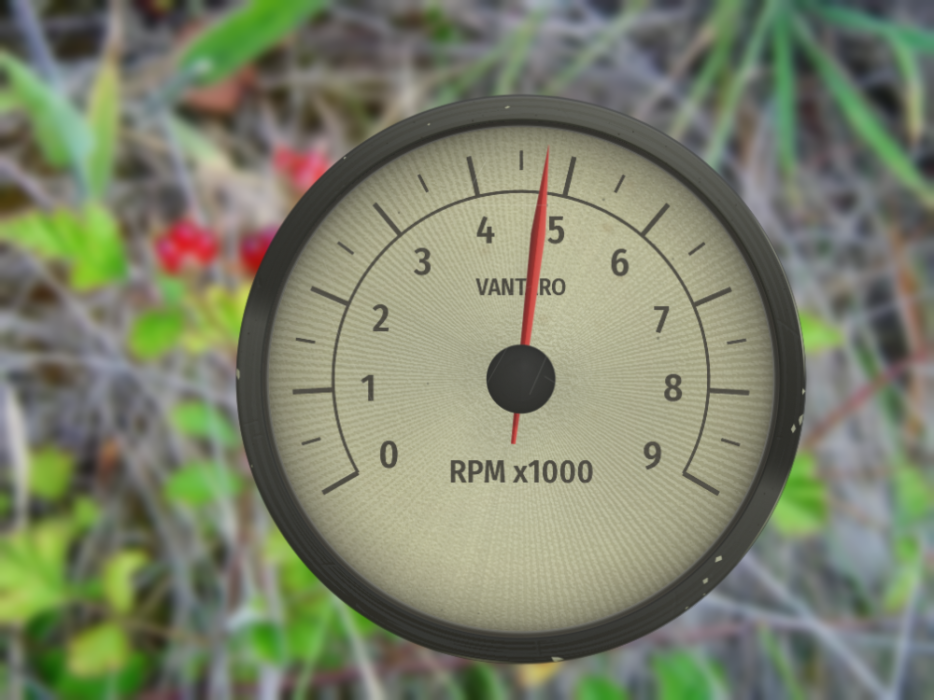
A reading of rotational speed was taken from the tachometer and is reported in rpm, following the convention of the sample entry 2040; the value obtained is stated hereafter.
4750
